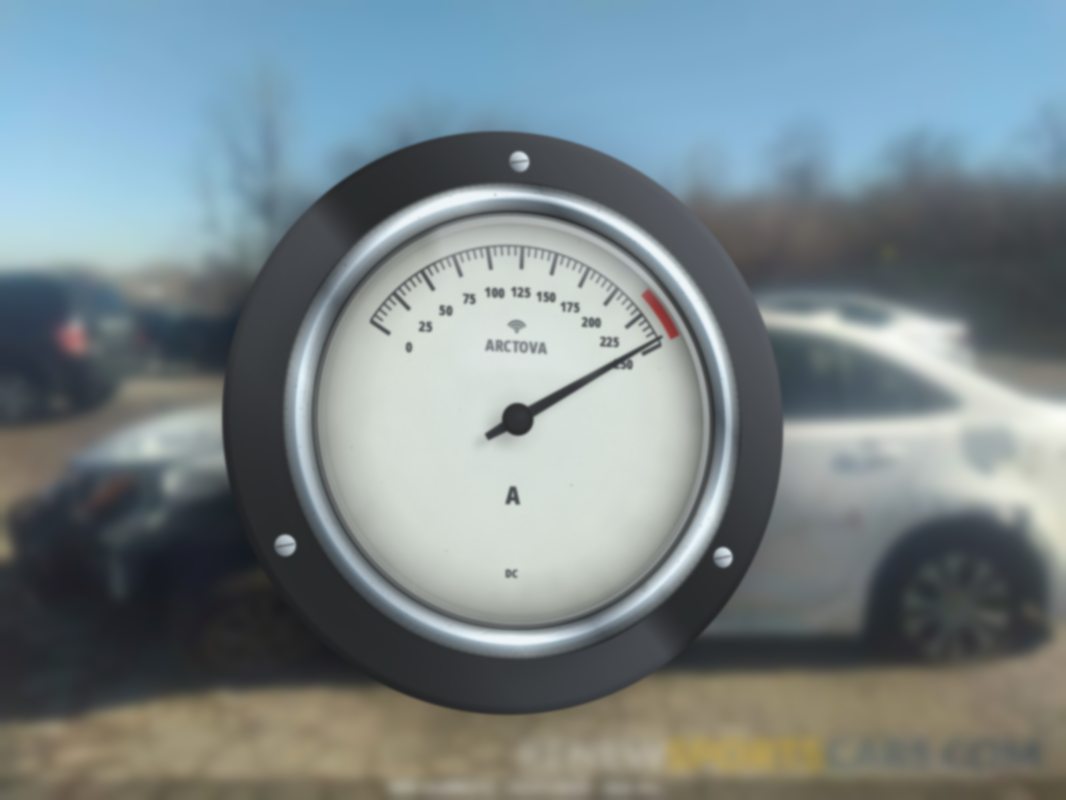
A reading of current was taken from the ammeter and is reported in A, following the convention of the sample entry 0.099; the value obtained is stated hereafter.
245
